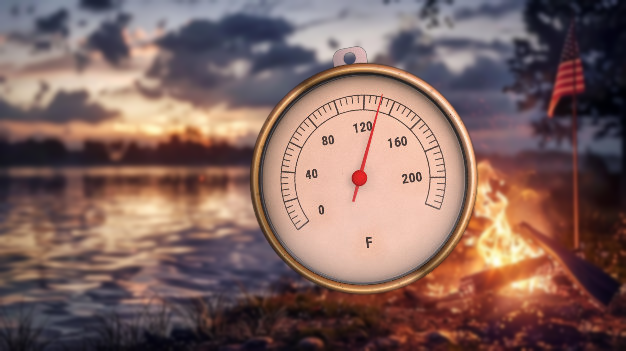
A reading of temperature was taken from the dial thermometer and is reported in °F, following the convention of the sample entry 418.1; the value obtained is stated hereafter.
132
